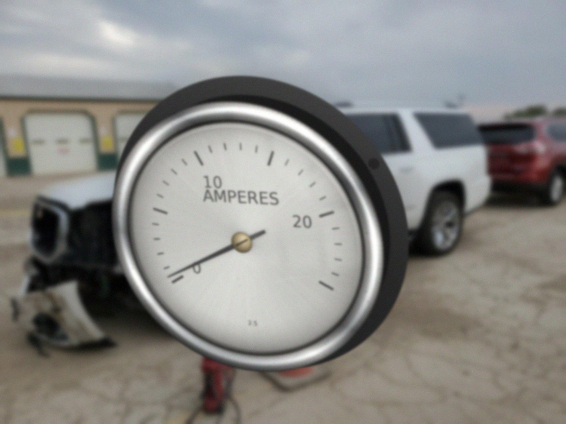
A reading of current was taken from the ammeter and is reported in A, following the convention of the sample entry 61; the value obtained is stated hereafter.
0.5
